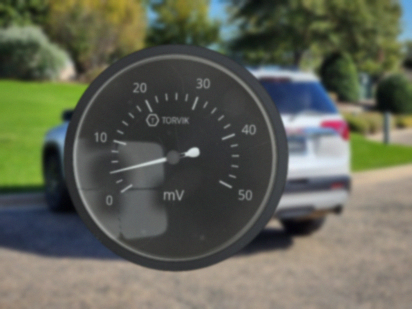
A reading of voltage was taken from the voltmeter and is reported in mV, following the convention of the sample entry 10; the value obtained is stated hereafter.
4
